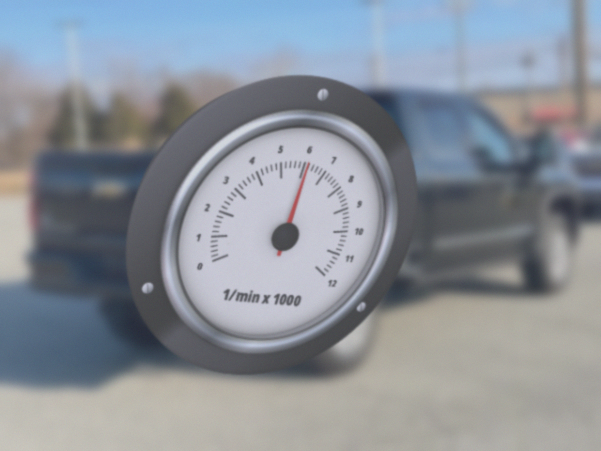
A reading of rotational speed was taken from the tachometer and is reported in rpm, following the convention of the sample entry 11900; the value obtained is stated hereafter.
6000
